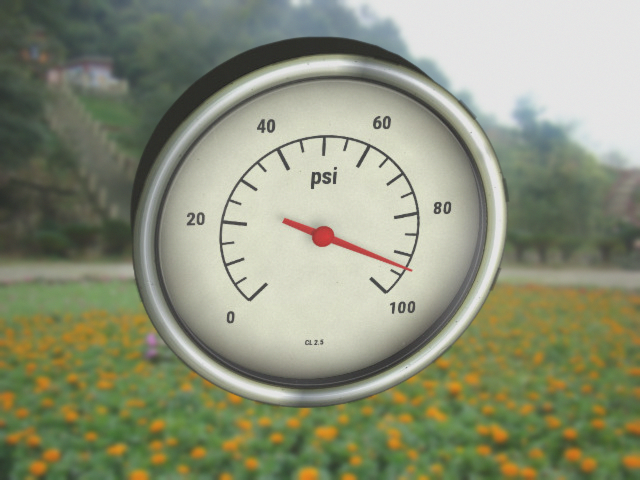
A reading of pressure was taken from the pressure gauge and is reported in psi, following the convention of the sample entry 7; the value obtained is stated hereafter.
92.5
